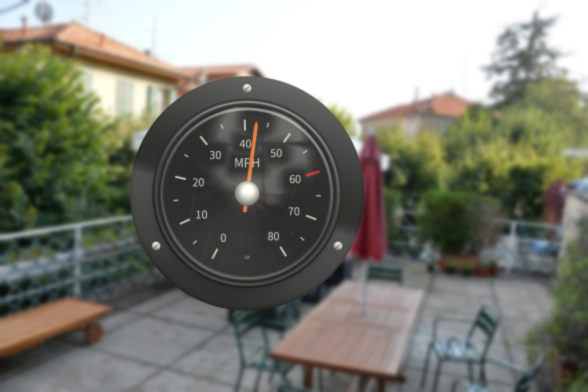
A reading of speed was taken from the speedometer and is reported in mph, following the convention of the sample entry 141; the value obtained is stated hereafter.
42.5
